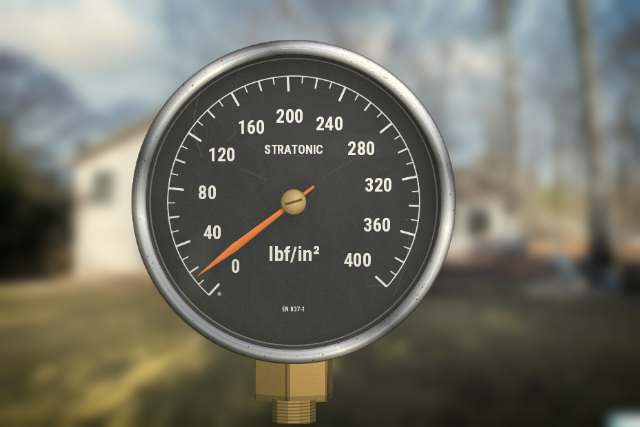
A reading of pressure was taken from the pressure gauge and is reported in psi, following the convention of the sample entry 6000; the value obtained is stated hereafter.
15
